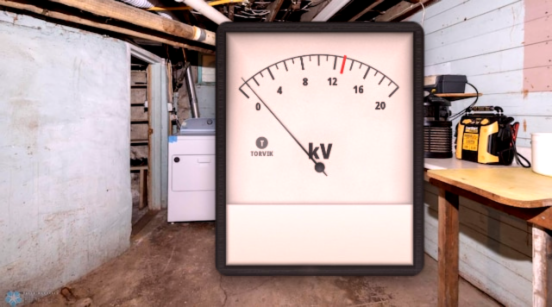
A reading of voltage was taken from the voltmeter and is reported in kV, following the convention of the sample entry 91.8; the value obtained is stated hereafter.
1
